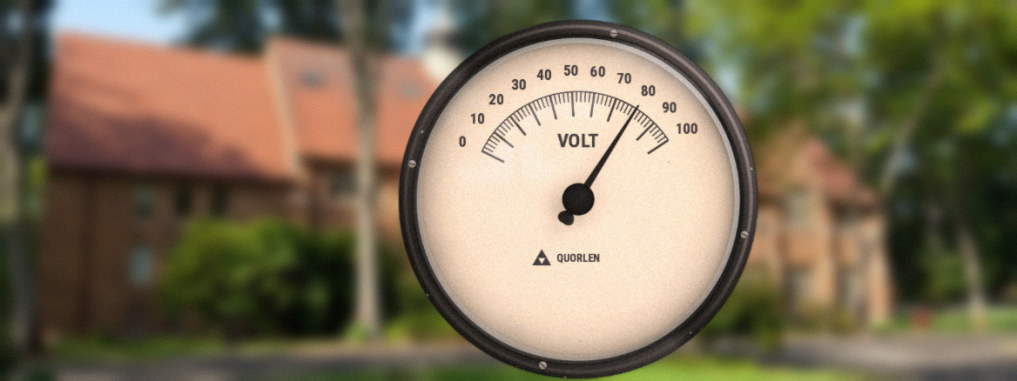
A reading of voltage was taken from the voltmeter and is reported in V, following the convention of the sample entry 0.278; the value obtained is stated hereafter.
80
